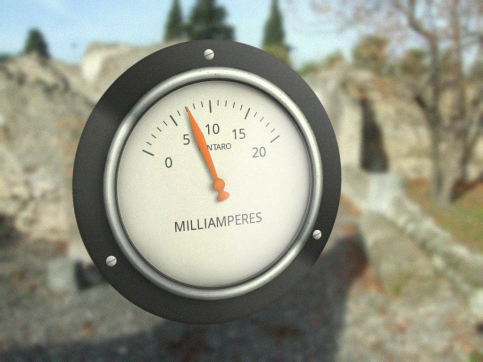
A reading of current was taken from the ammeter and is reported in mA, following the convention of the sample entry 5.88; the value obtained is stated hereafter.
7
